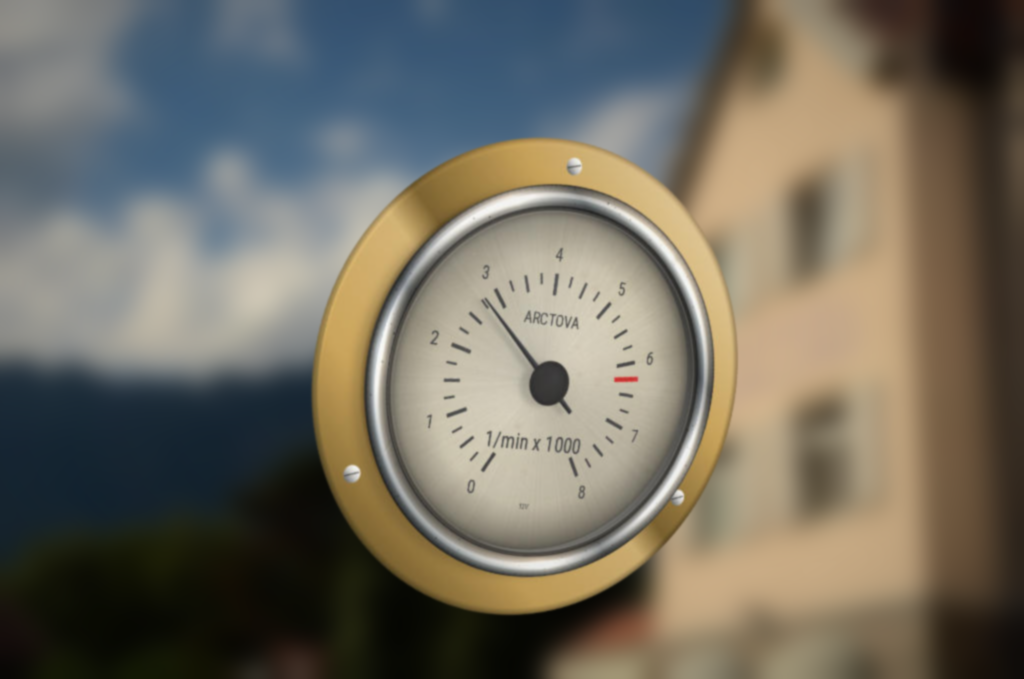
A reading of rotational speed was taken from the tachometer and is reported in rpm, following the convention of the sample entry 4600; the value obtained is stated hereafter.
2750
